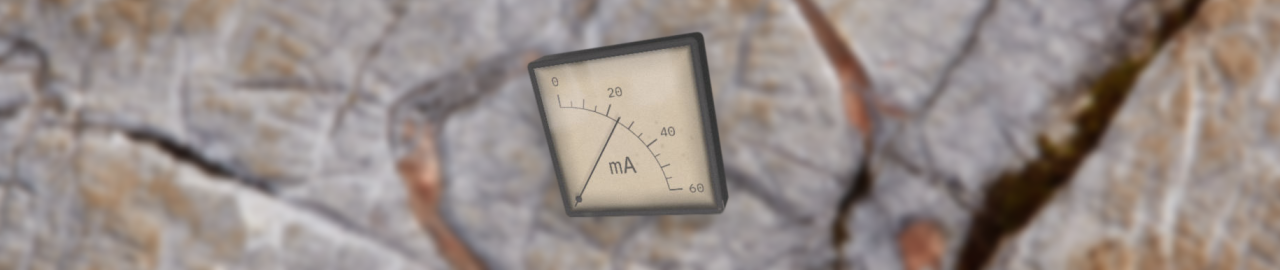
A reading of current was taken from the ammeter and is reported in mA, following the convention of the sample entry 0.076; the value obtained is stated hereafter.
25
